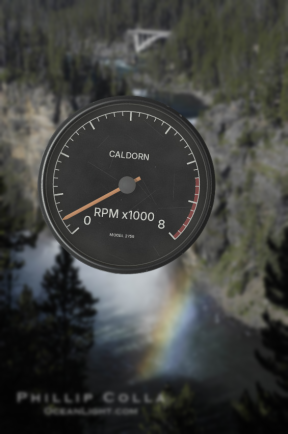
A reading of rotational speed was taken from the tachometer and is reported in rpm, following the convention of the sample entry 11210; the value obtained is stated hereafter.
400
